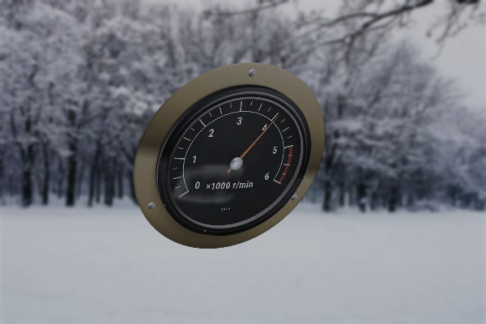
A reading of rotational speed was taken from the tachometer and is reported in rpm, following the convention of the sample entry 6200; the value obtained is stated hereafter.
4000
